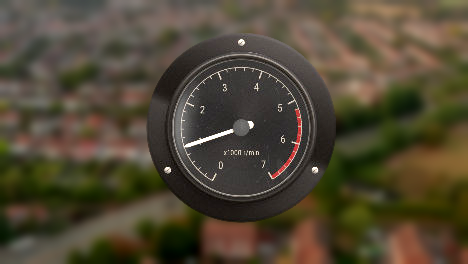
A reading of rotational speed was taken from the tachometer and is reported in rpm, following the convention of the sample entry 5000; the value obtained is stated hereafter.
1000
